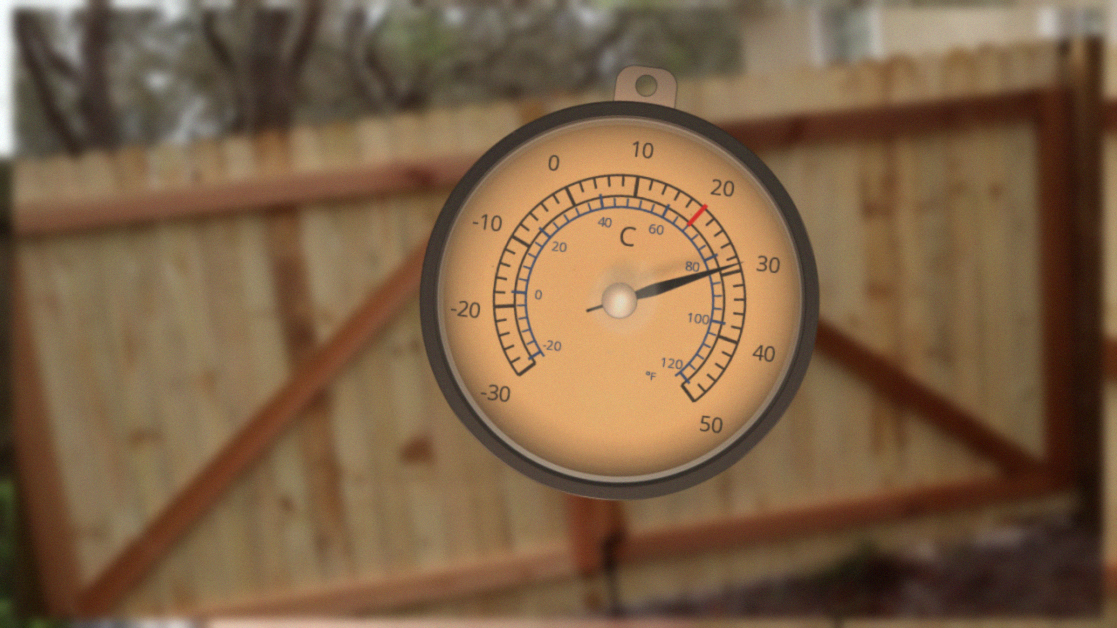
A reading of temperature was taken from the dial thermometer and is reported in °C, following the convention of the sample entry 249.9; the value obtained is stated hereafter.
29
